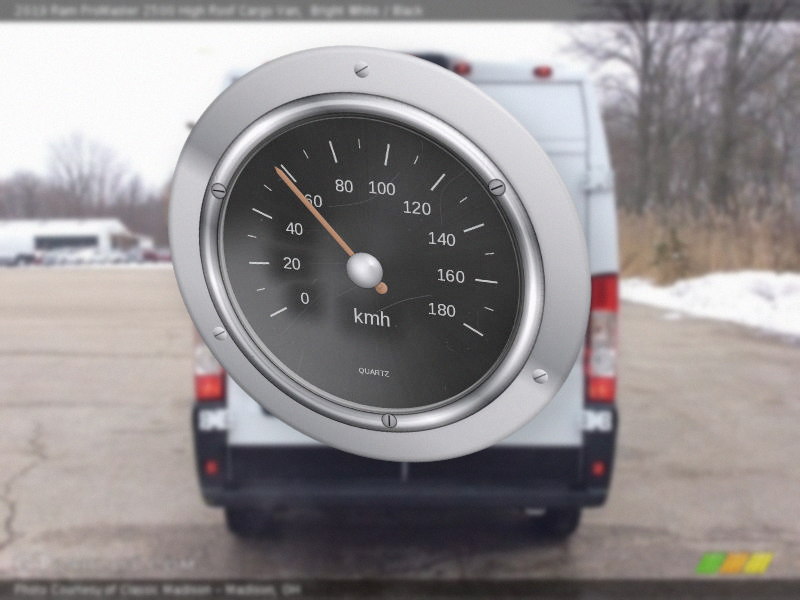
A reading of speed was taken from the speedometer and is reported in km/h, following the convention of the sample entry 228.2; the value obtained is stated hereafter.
60
